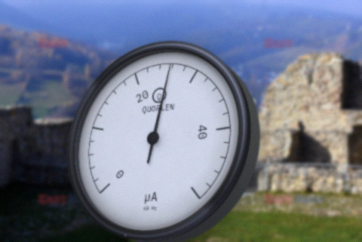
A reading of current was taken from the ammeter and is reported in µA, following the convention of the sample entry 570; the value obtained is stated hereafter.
26
